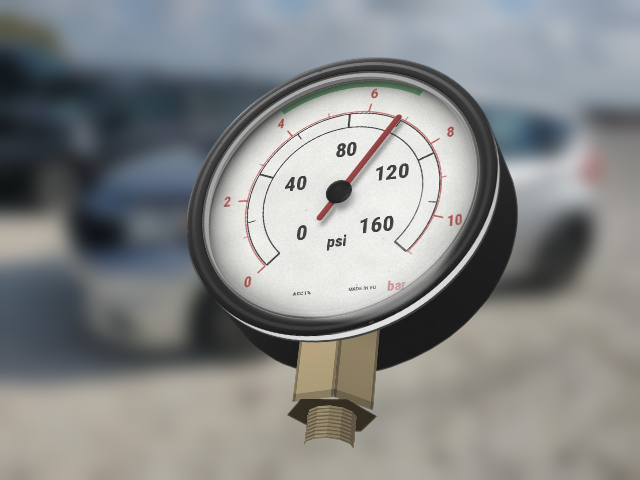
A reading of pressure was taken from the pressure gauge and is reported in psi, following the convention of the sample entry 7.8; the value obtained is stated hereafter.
100
